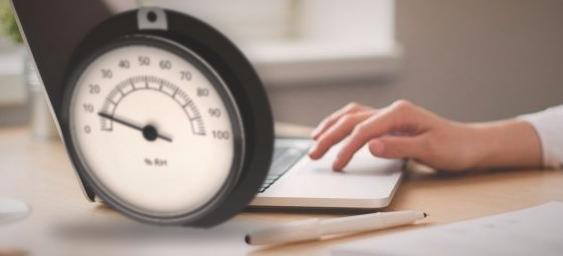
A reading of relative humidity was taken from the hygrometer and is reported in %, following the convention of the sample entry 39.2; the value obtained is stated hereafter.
10
